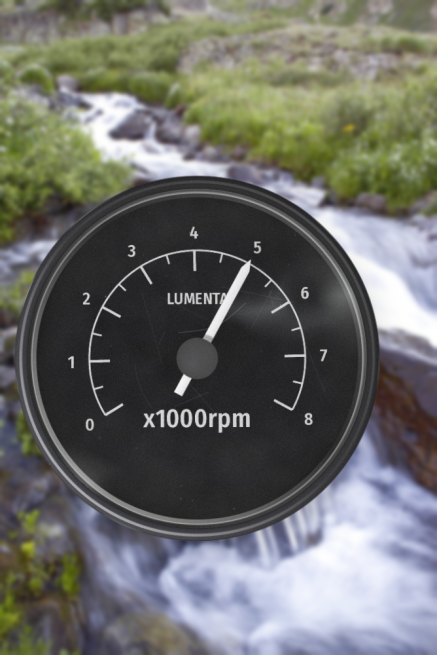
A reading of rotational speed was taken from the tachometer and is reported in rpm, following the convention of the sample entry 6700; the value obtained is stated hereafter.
5000
